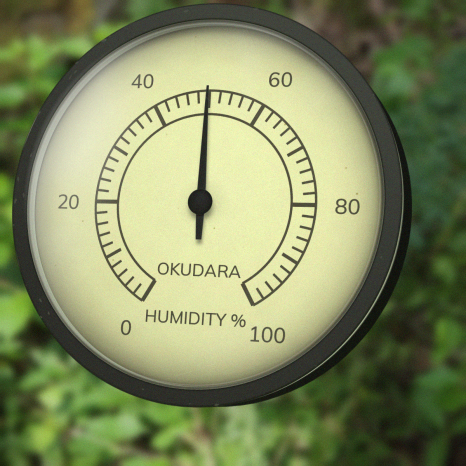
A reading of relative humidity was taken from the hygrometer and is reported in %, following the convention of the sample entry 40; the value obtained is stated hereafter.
50
